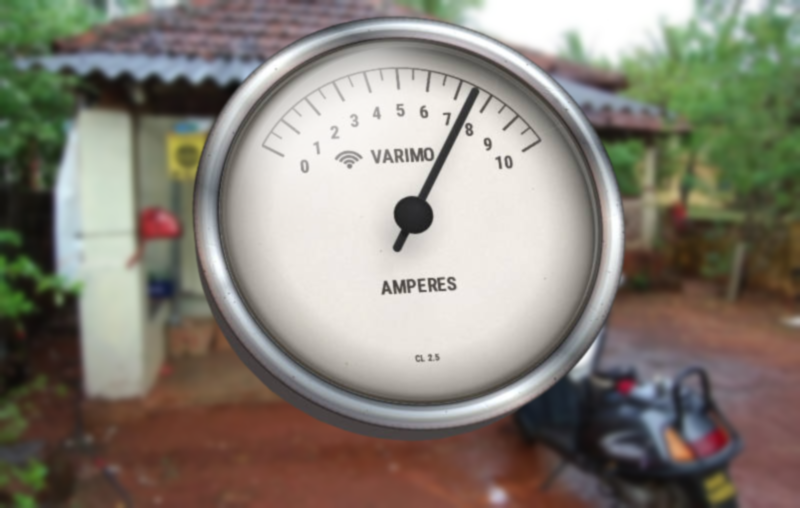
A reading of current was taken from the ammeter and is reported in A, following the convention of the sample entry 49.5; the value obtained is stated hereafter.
7.5
